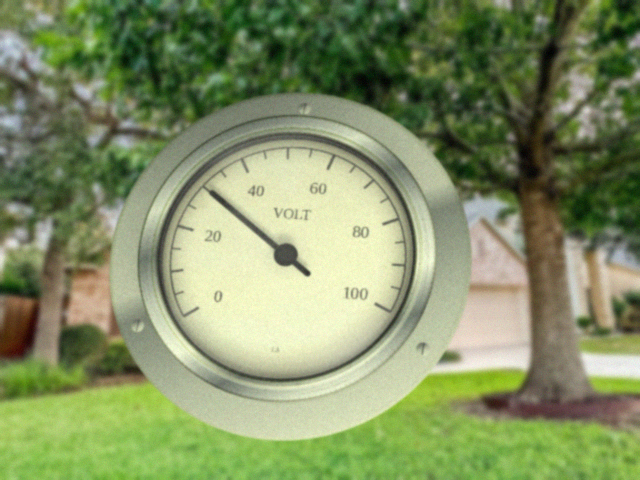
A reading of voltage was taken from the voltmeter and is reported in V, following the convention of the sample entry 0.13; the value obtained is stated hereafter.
30
